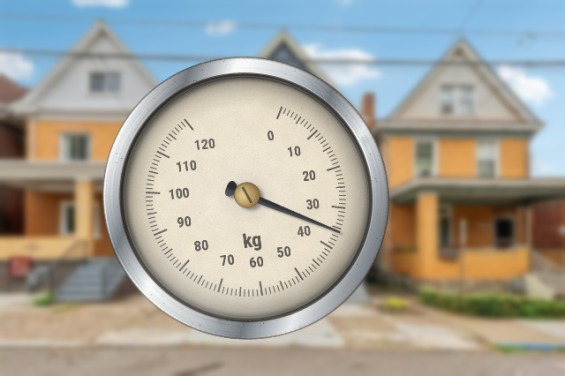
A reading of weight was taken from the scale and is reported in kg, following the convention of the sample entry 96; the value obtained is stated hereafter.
36
